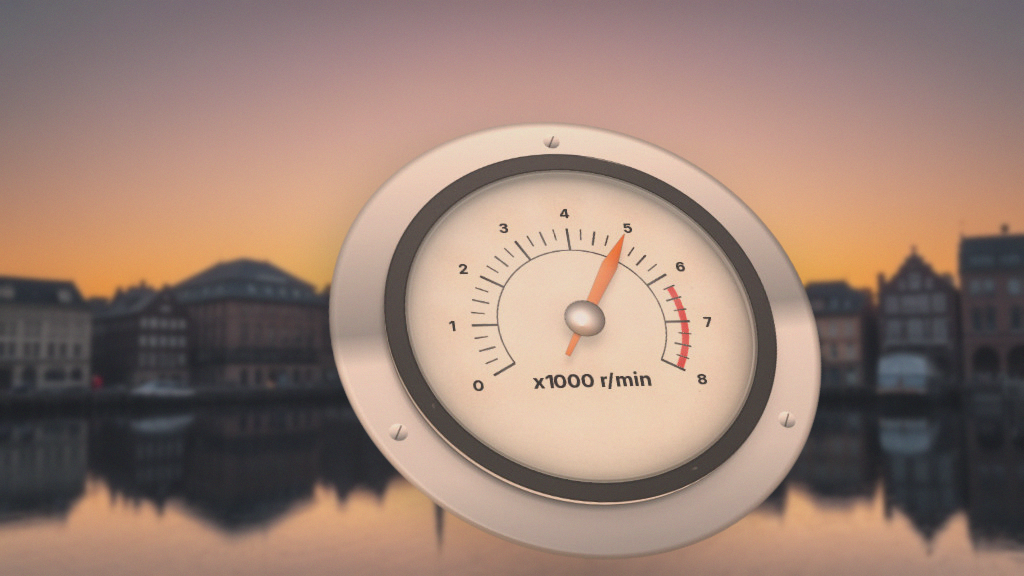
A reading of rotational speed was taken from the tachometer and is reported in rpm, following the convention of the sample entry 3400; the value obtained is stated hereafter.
5000
